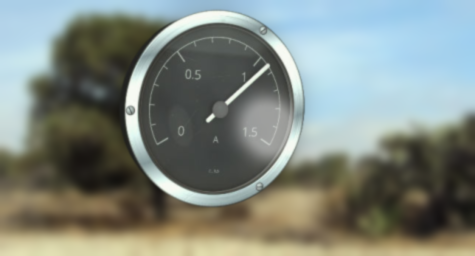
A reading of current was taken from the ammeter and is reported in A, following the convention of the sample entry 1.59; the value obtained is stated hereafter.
1.05
